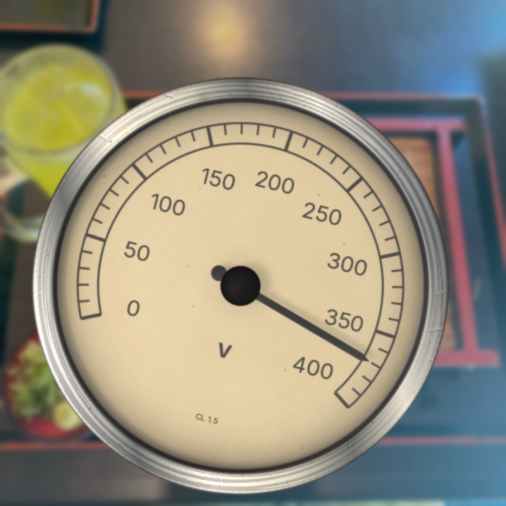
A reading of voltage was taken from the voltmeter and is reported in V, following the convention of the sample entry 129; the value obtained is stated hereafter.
370
